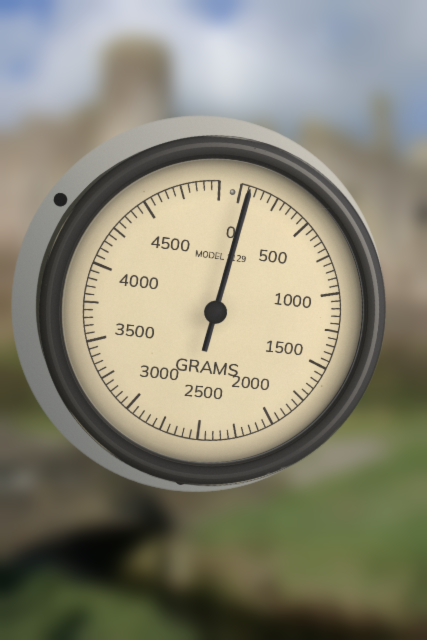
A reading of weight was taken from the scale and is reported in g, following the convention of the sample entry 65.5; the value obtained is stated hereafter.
50
